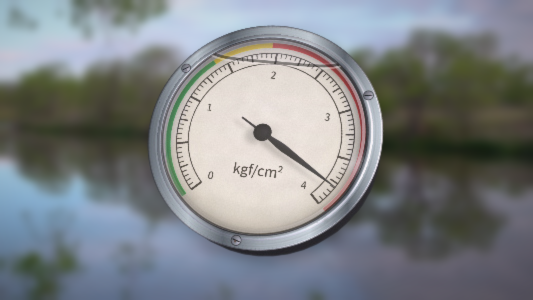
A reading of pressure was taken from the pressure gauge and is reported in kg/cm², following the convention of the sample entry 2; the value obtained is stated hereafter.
3.8
